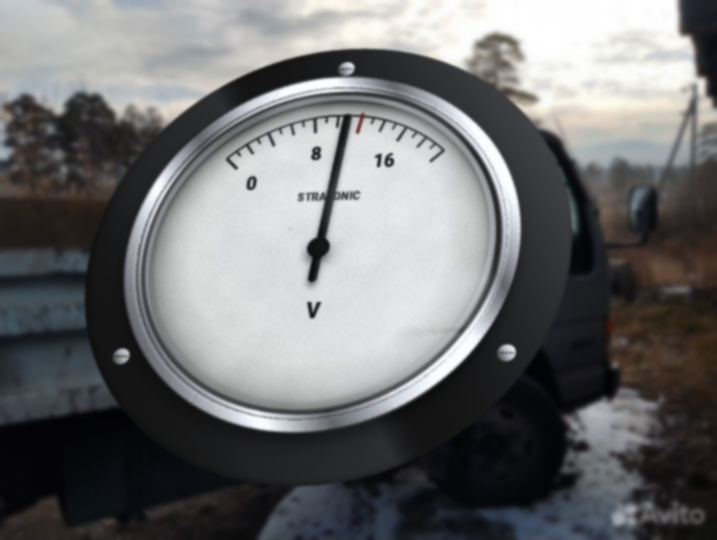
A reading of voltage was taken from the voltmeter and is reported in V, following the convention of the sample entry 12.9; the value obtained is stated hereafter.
11
